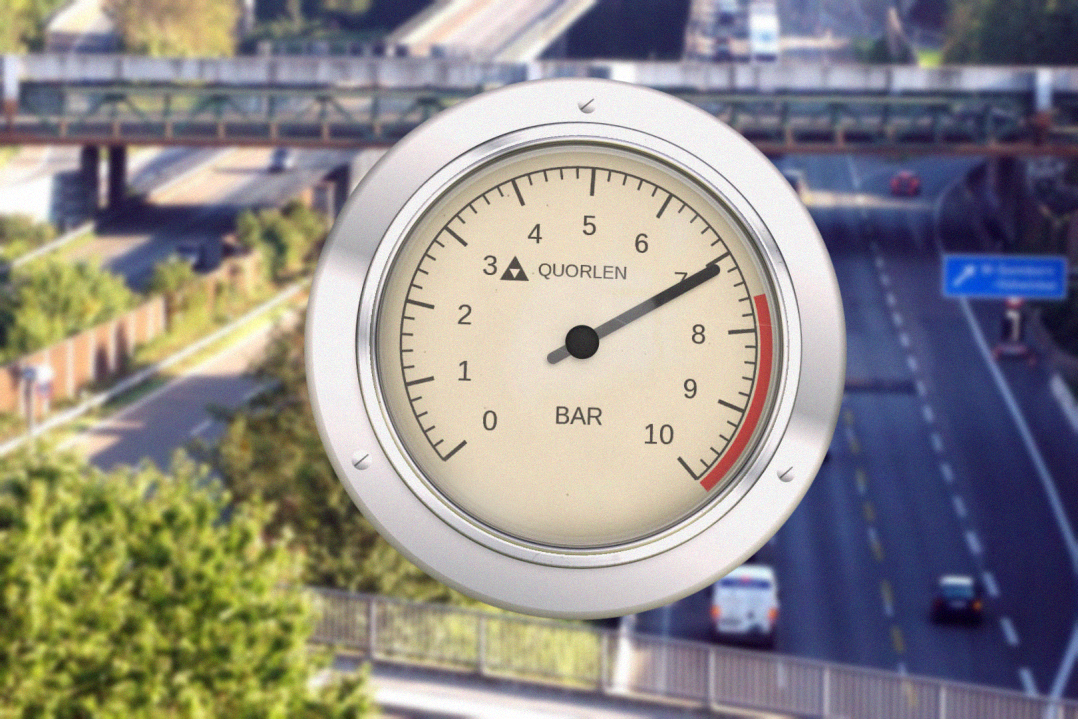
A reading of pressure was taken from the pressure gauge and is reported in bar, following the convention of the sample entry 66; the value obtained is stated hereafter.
7.1
